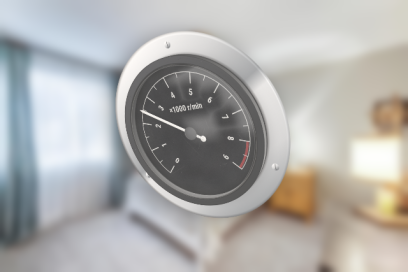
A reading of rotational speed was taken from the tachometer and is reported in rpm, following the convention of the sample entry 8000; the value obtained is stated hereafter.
2500
